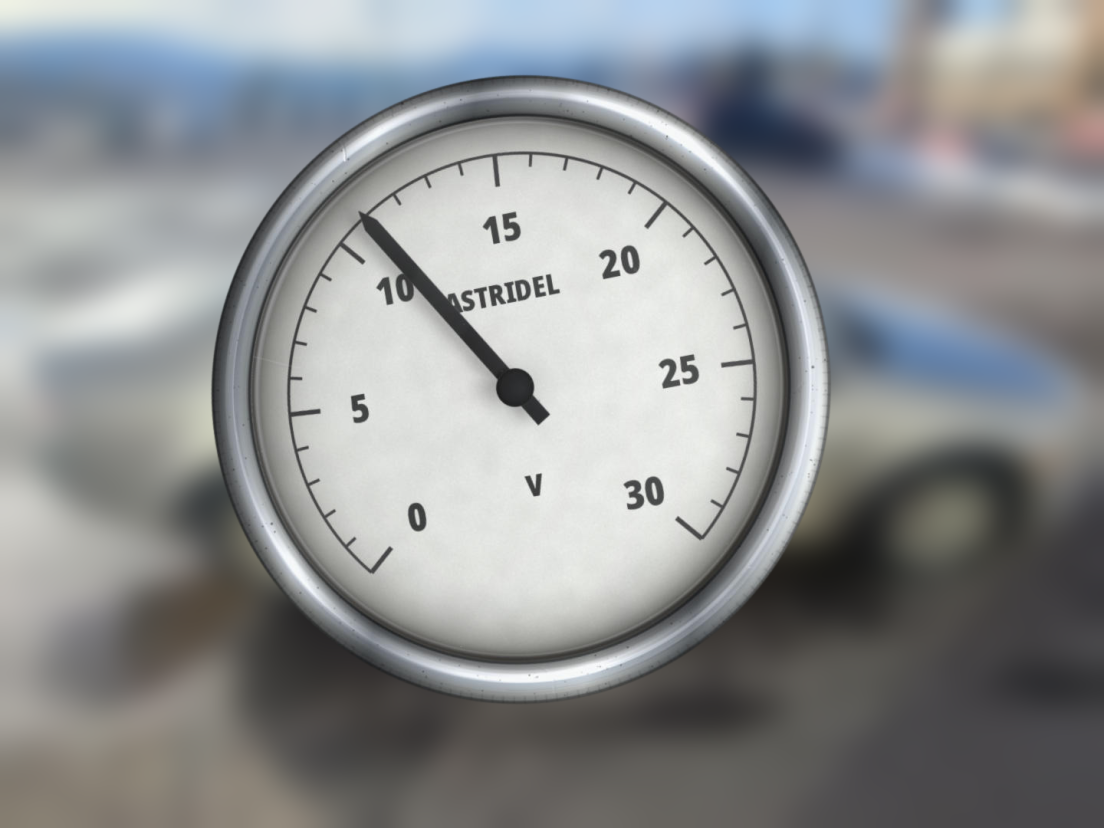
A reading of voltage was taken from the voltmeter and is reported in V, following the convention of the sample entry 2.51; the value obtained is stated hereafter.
11
